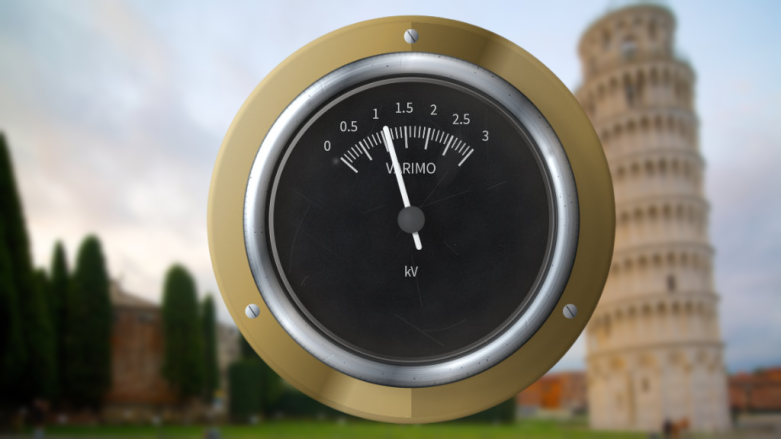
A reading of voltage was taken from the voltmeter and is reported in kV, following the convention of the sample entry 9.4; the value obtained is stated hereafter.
1.1
